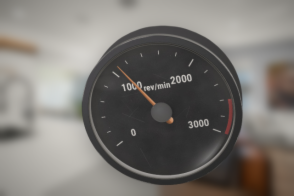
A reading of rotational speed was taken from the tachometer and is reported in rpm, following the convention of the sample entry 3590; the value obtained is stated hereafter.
1100
